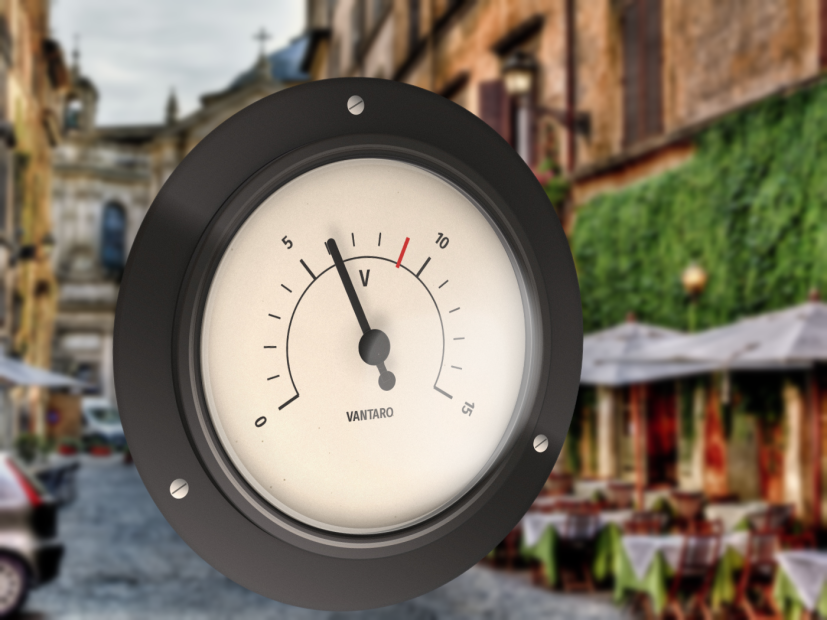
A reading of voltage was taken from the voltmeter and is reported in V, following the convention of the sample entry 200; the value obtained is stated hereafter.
6
